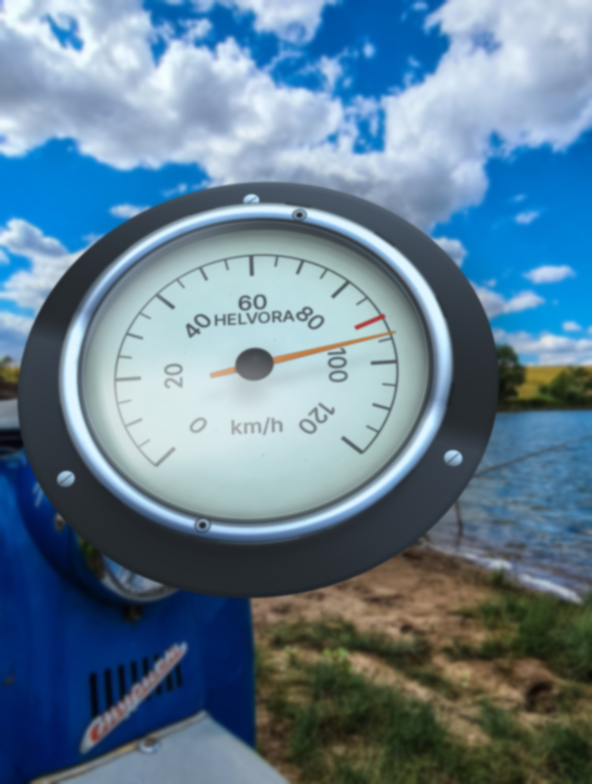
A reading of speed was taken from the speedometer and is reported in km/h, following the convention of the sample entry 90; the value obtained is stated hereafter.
95
